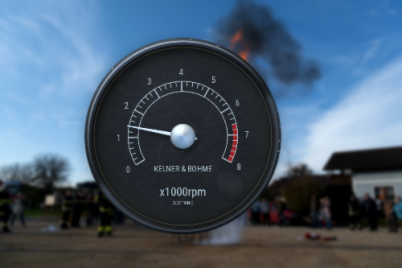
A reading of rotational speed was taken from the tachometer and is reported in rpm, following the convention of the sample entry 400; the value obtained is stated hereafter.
1400
